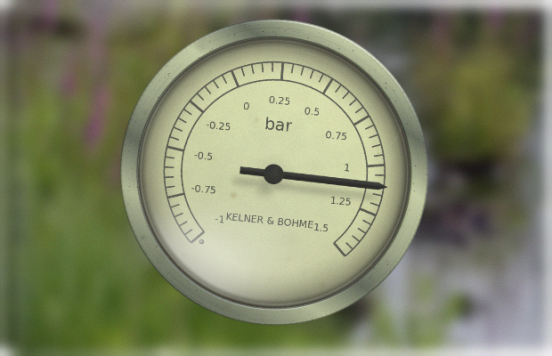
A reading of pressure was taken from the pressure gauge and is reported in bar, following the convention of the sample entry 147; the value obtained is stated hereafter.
1.1
